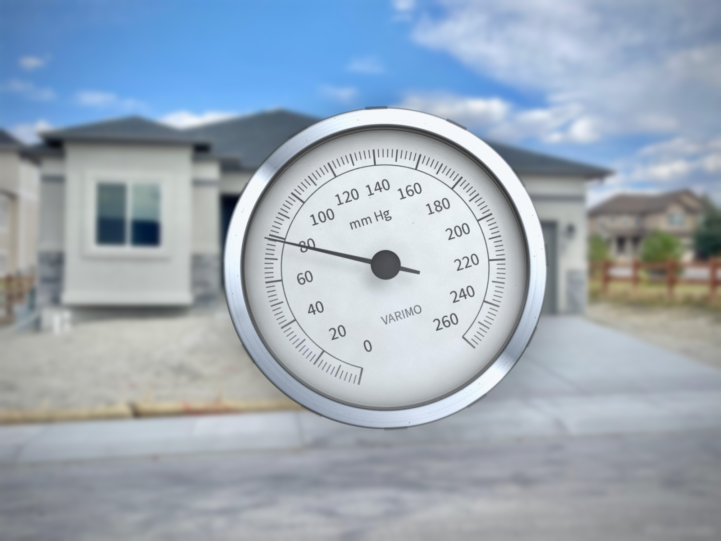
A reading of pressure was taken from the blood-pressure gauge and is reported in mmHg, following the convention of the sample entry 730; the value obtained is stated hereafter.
78
